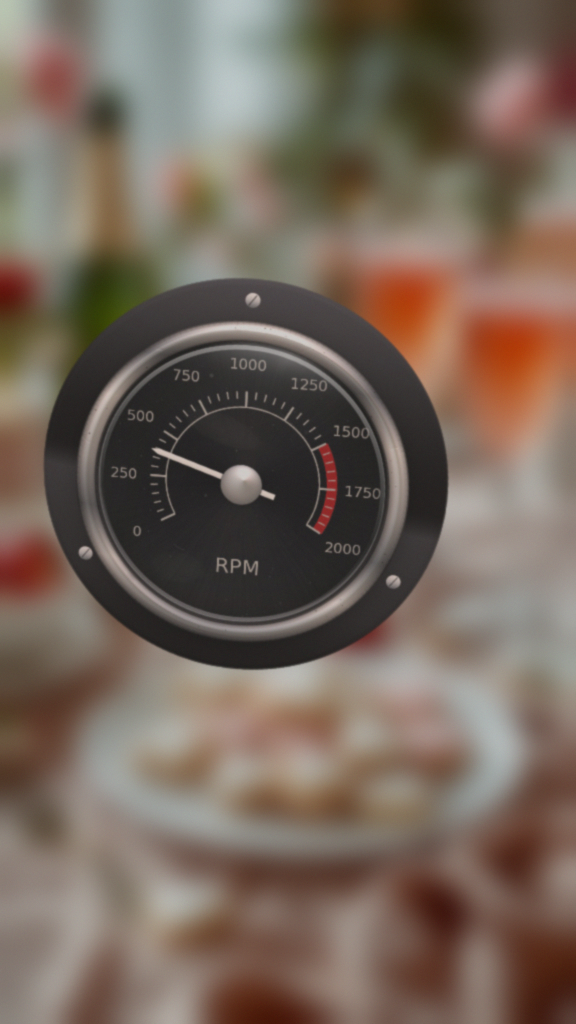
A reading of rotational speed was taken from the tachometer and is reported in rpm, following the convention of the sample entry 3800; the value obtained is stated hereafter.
400
